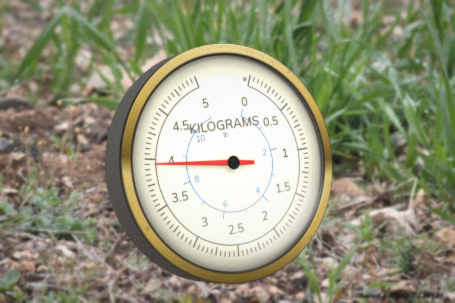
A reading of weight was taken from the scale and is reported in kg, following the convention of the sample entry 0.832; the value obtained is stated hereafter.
3.95
